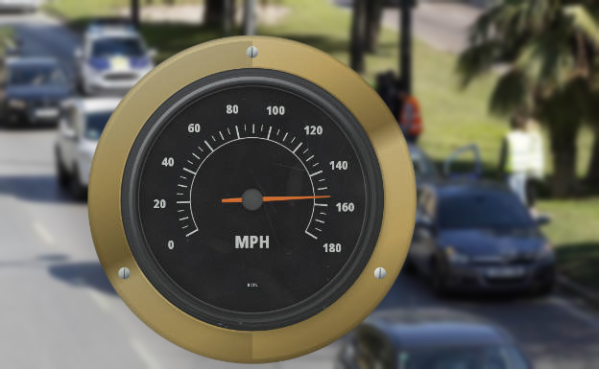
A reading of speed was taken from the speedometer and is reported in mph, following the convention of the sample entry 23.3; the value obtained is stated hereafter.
155
